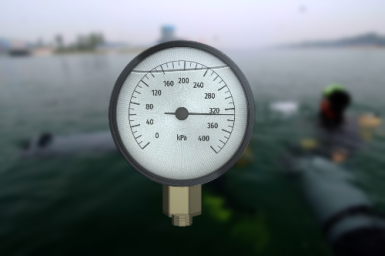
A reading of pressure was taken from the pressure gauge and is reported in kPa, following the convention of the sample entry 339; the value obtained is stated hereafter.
330
